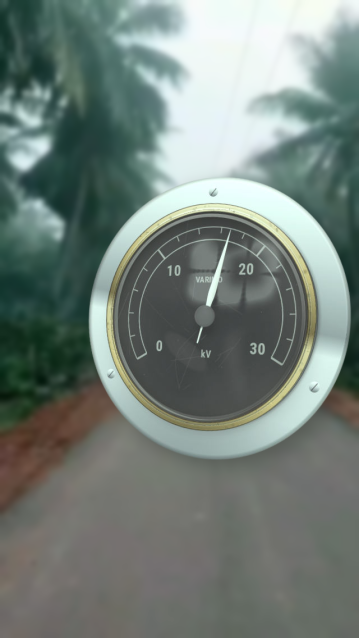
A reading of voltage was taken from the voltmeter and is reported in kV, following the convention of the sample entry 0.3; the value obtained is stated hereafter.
17
